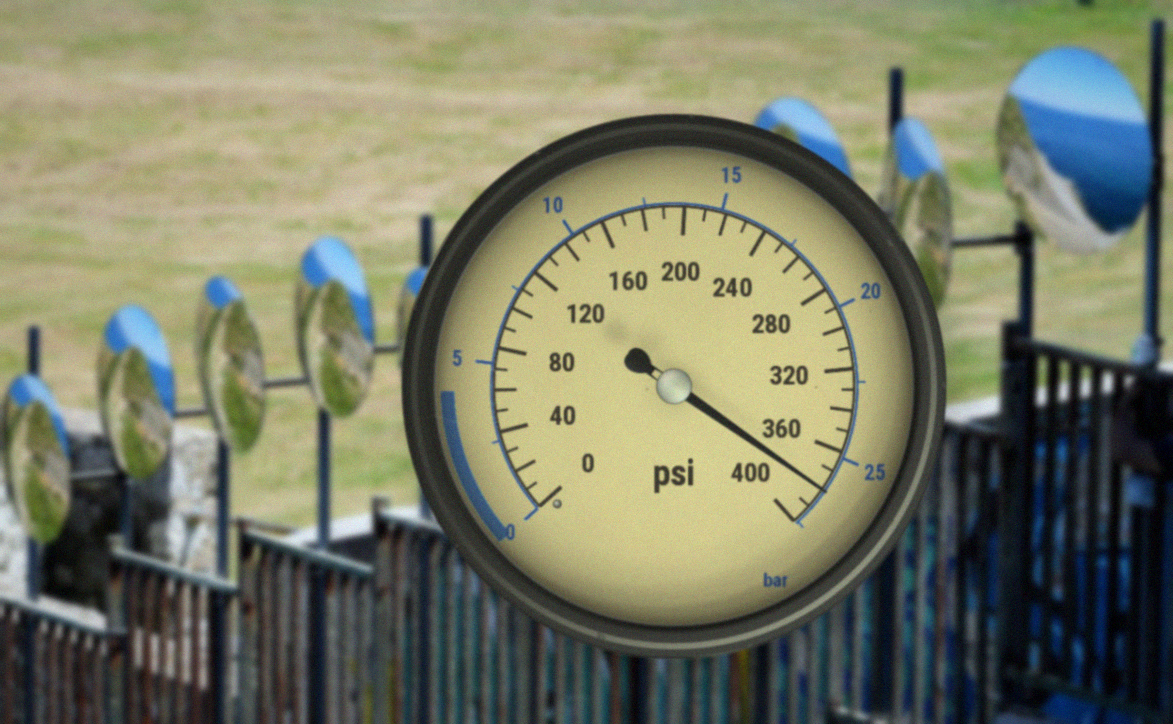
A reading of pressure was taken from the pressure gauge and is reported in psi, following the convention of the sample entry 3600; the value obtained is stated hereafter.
380
